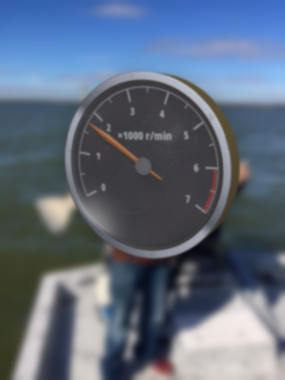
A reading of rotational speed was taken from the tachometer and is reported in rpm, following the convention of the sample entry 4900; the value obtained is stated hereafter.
1750
